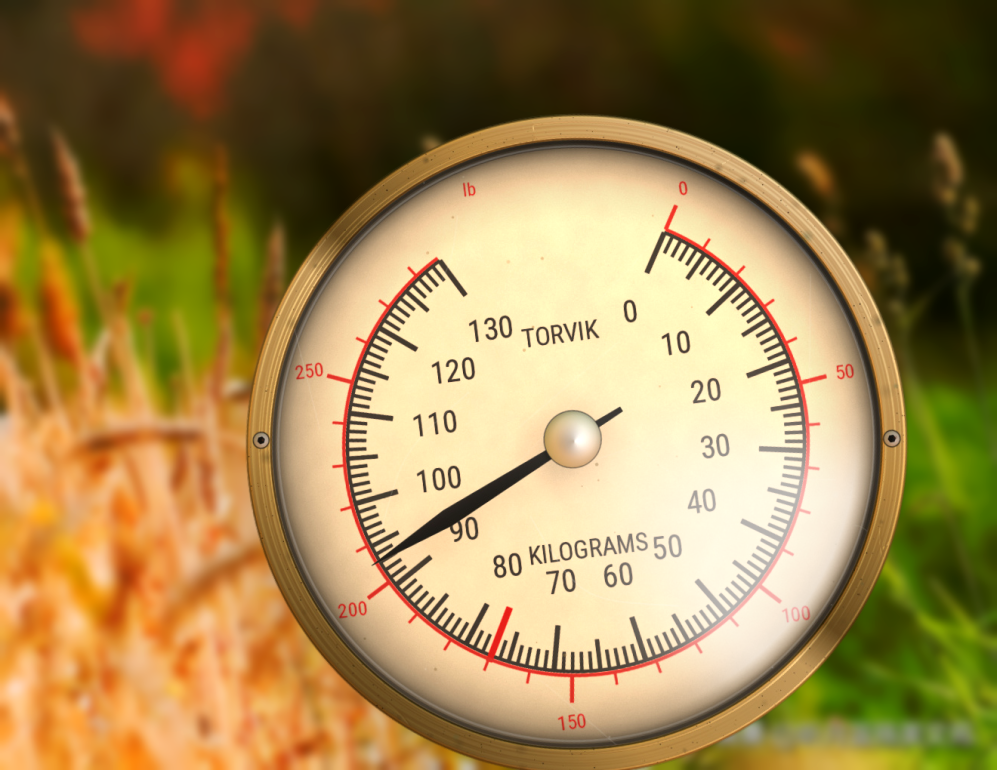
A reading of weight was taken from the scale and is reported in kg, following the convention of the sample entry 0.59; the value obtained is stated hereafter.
93
